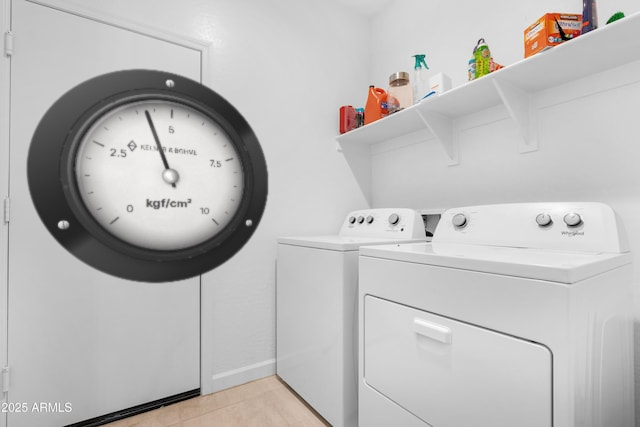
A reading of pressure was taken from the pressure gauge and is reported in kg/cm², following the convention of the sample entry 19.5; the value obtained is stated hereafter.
4.25
